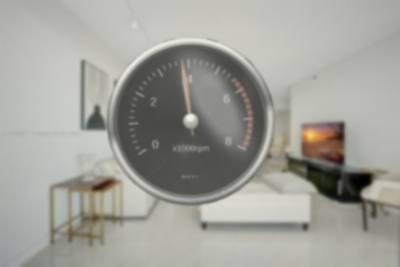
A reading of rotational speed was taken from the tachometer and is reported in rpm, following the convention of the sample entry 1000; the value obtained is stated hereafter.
3800
